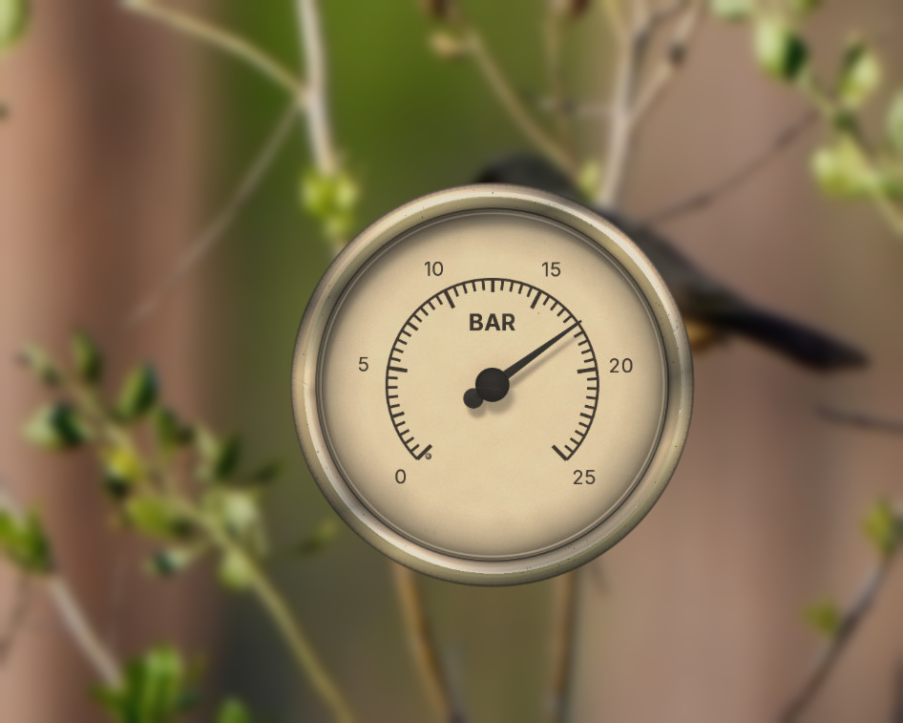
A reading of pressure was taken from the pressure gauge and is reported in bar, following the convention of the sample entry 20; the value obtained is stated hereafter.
17.5
